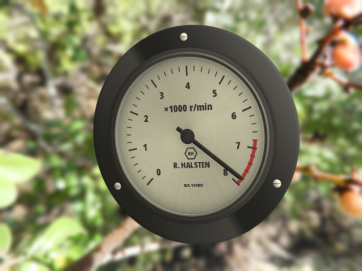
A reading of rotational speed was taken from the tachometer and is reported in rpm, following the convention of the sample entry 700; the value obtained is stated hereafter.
7800
